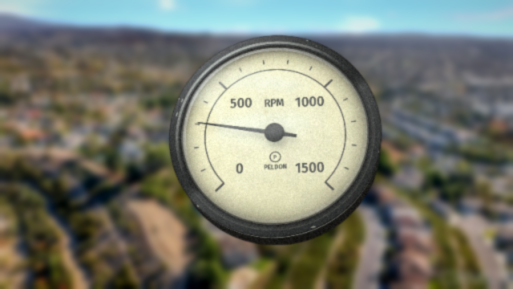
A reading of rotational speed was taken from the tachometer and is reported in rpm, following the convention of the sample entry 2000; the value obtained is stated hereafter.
300
